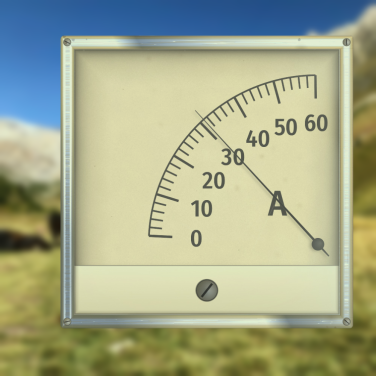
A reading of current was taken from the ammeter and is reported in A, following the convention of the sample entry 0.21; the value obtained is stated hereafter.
31
